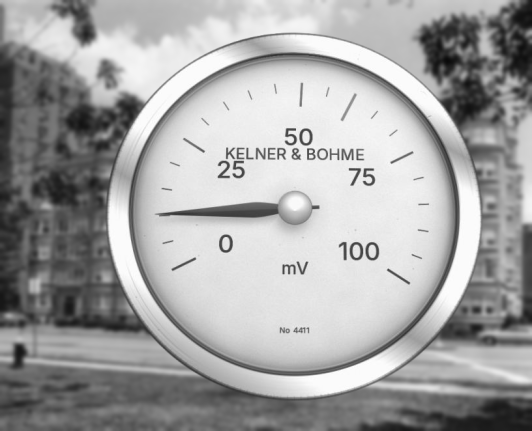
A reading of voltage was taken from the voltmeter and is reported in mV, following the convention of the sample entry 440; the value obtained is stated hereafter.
10
